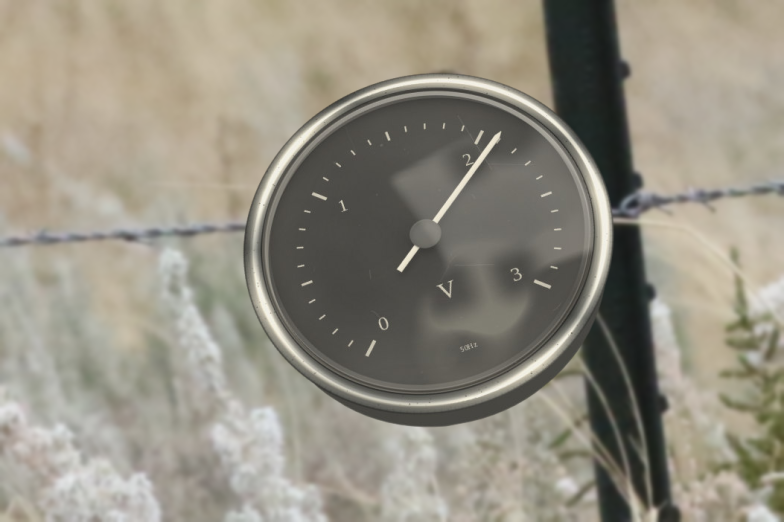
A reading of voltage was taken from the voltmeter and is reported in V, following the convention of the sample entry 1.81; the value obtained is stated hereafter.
2.1
